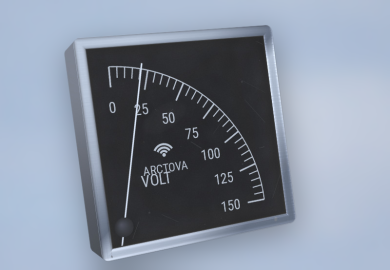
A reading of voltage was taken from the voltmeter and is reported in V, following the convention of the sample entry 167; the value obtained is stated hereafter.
20
